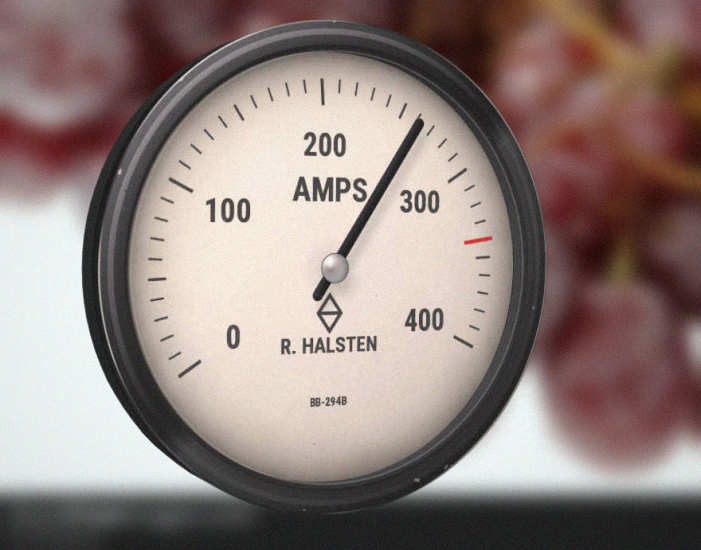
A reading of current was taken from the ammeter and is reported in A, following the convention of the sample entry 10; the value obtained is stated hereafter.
260
